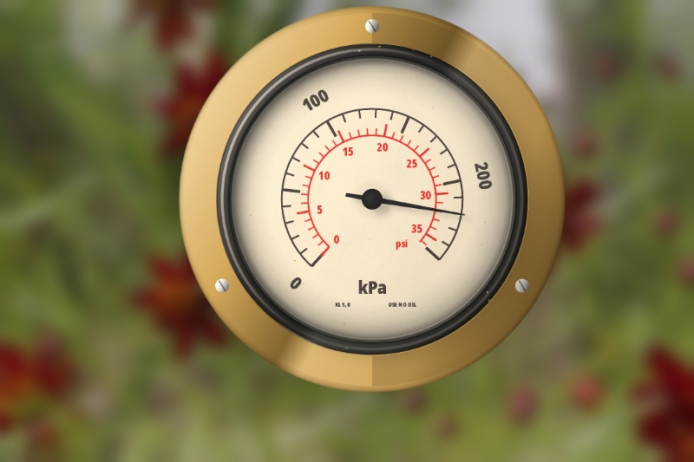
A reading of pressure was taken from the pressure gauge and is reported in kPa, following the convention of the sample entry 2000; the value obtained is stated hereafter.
220
